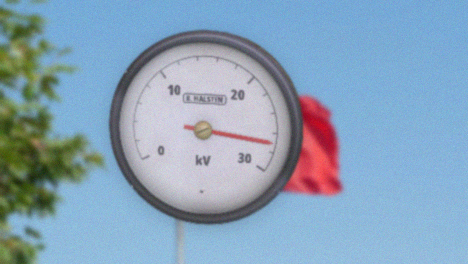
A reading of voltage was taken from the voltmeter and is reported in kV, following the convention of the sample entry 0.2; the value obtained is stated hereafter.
27
